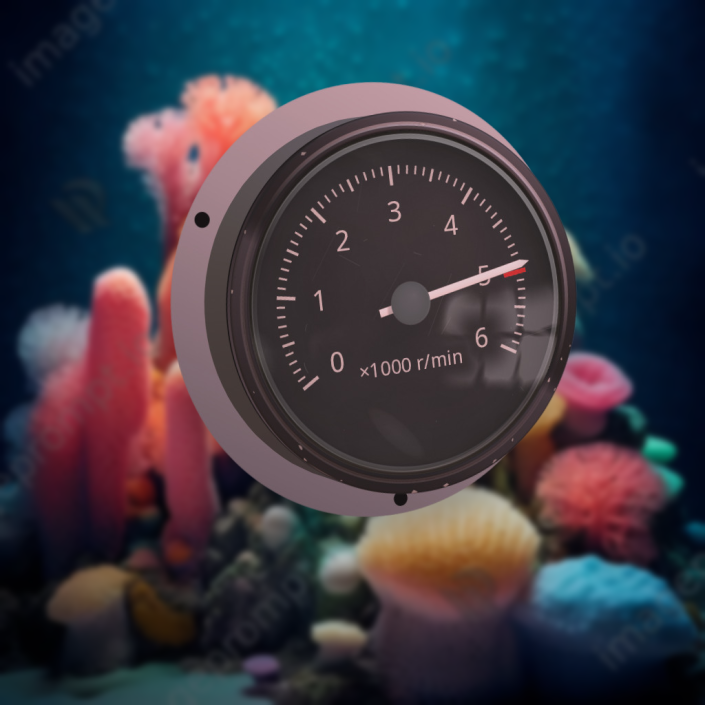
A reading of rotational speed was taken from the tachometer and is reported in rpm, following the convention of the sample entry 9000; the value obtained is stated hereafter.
5000
